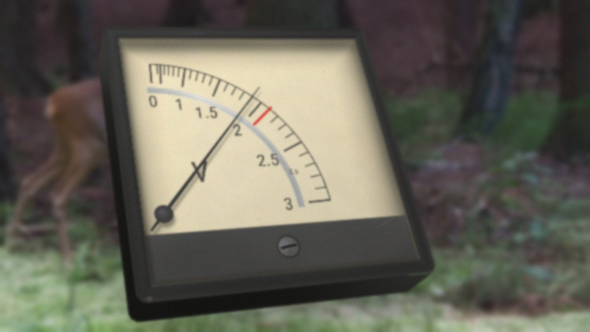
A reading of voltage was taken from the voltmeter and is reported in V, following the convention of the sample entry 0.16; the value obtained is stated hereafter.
1.9
